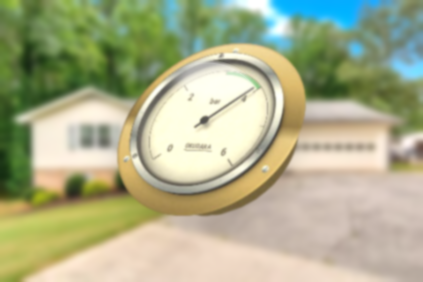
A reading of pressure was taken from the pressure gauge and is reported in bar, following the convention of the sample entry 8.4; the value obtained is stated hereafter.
4
